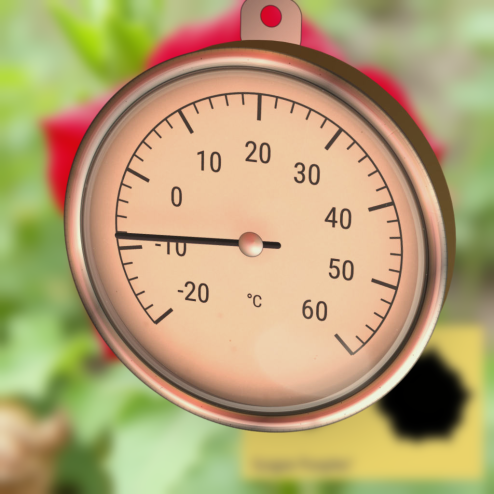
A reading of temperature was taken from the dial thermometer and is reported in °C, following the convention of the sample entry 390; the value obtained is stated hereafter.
-8
